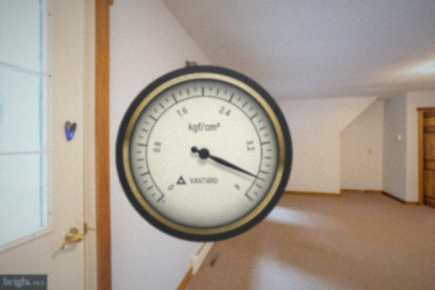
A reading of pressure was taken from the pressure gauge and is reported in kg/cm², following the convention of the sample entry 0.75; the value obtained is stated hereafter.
3.7
